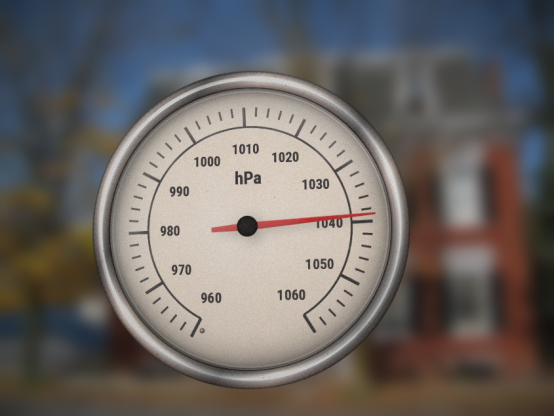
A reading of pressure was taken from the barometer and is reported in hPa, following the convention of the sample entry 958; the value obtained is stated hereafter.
1039
